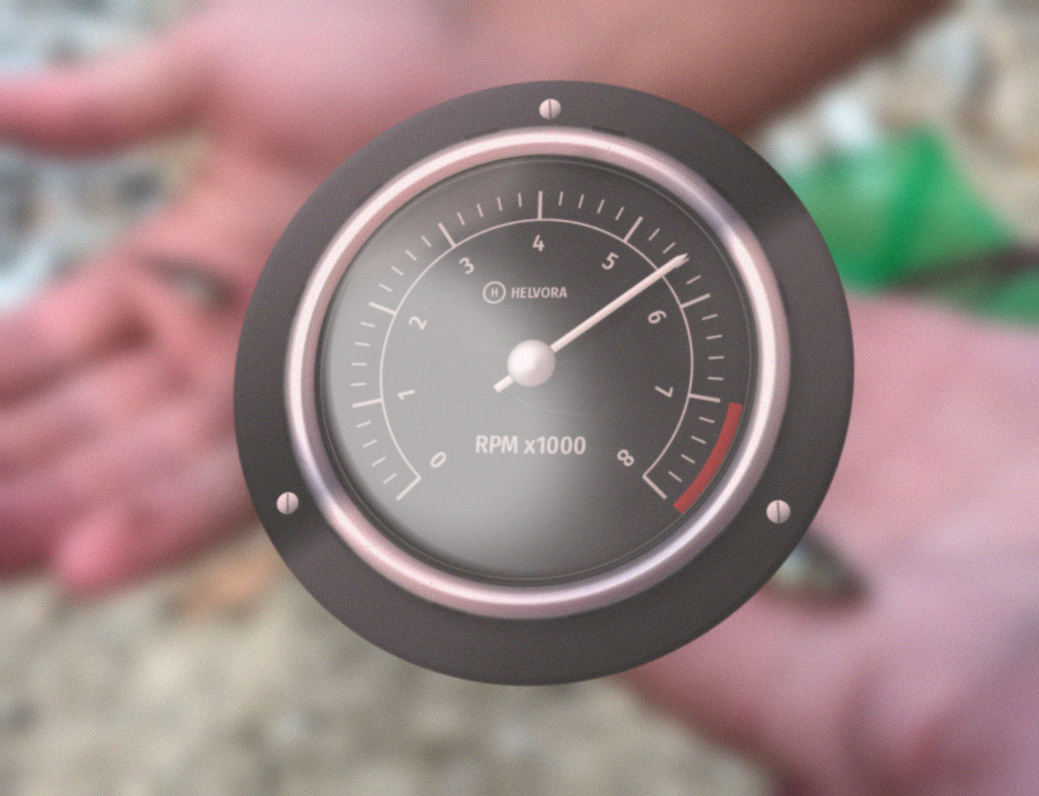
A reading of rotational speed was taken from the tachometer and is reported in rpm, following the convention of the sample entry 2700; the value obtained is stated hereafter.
5600
